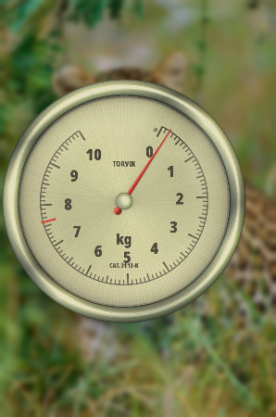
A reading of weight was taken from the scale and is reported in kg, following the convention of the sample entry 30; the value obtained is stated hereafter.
0.2
